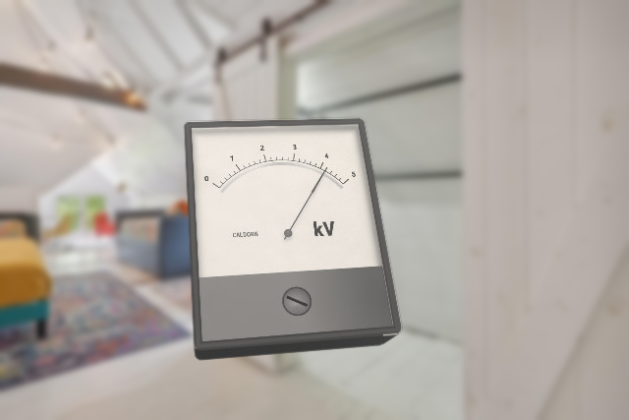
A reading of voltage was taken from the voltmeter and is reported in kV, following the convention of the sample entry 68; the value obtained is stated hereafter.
4.2
